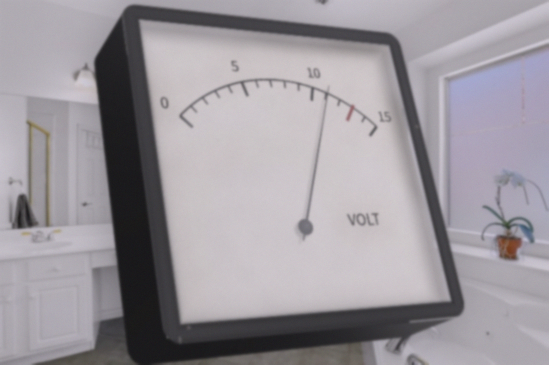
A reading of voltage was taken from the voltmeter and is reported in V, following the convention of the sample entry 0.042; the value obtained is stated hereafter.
11
